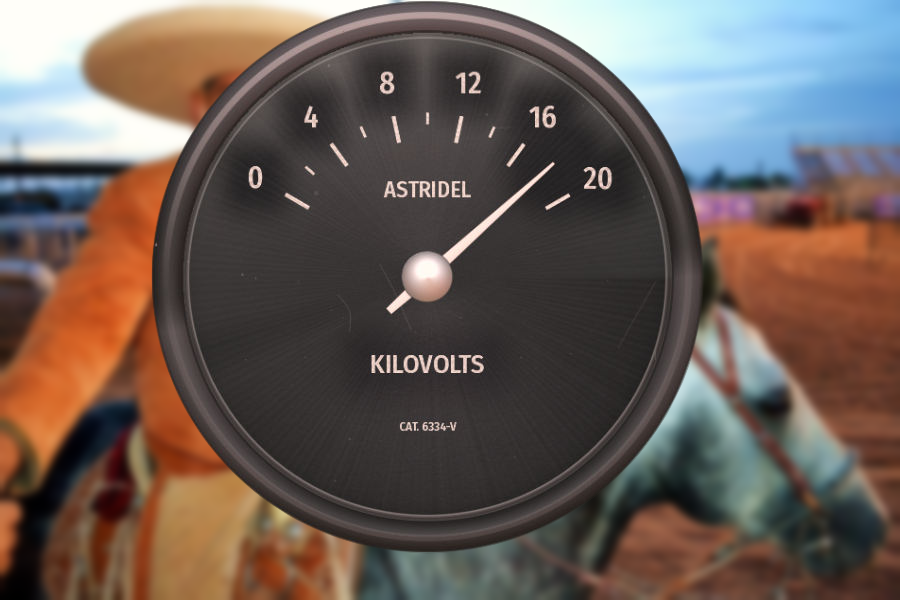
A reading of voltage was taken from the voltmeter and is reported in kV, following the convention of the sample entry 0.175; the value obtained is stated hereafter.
18
